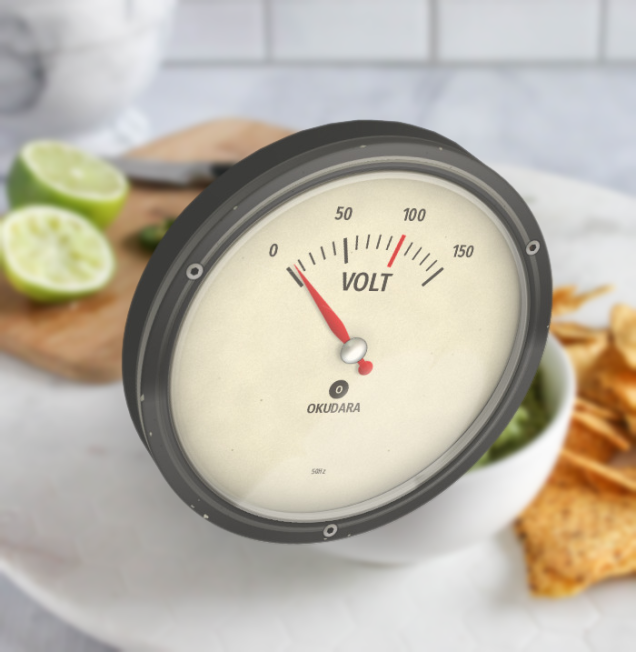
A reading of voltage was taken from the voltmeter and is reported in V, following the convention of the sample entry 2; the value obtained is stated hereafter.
5
